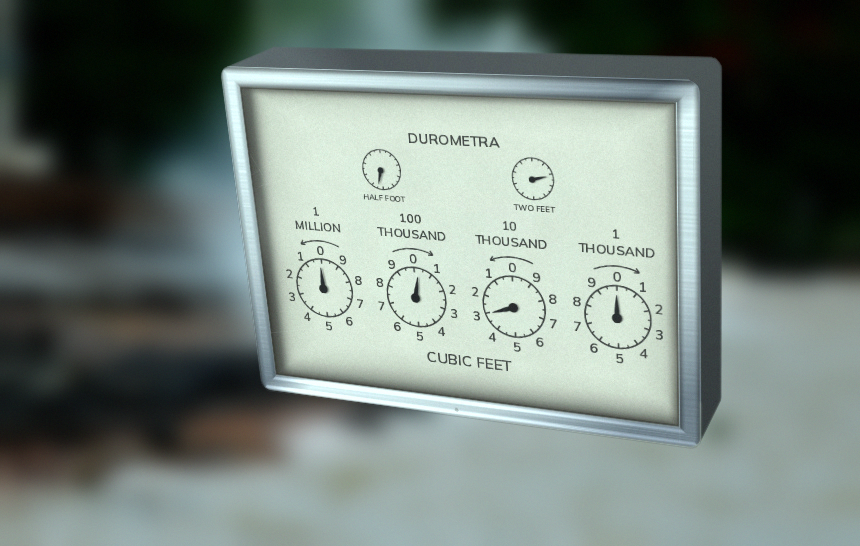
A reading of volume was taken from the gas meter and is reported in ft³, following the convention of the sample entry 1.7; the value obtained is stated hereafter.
3000
